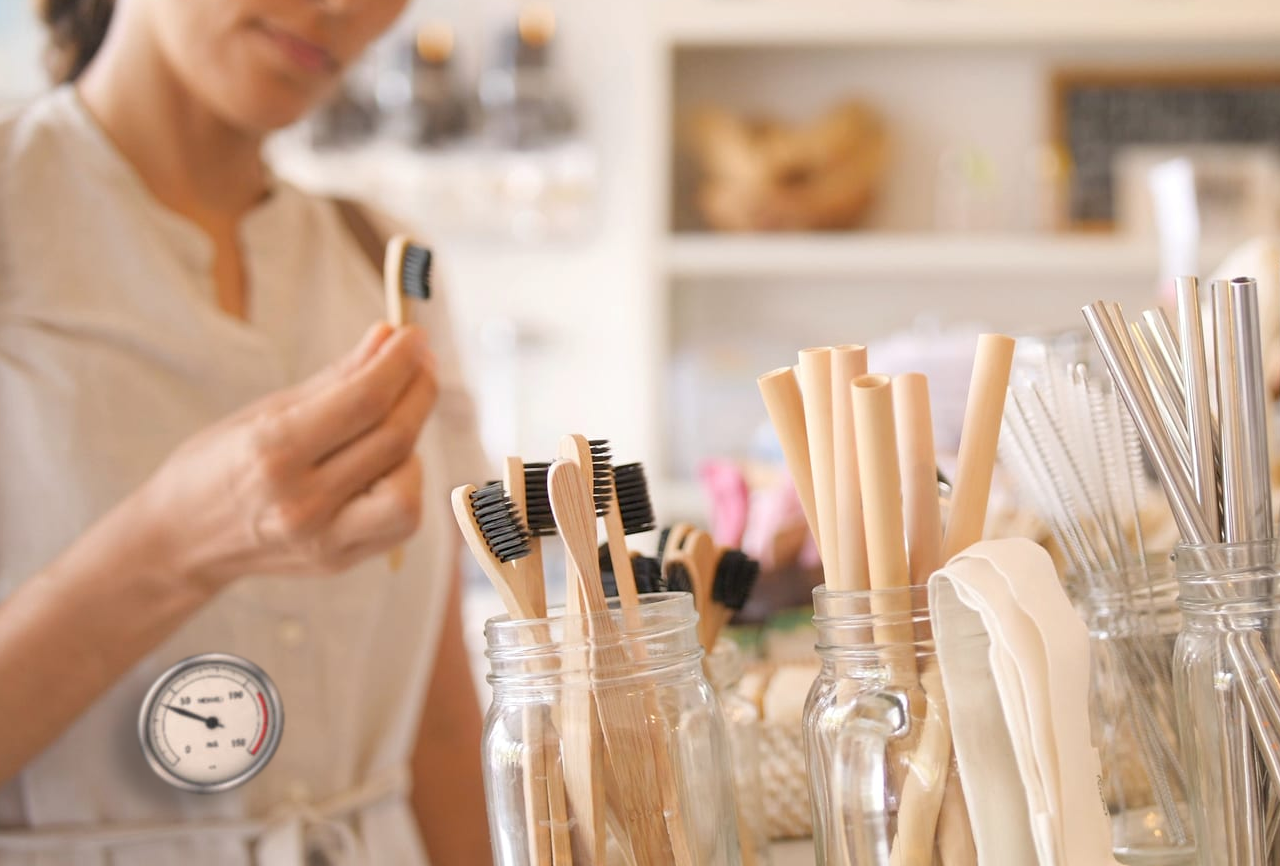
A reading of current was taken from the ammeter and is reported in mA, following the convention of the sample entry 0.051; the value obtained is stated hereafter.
40
